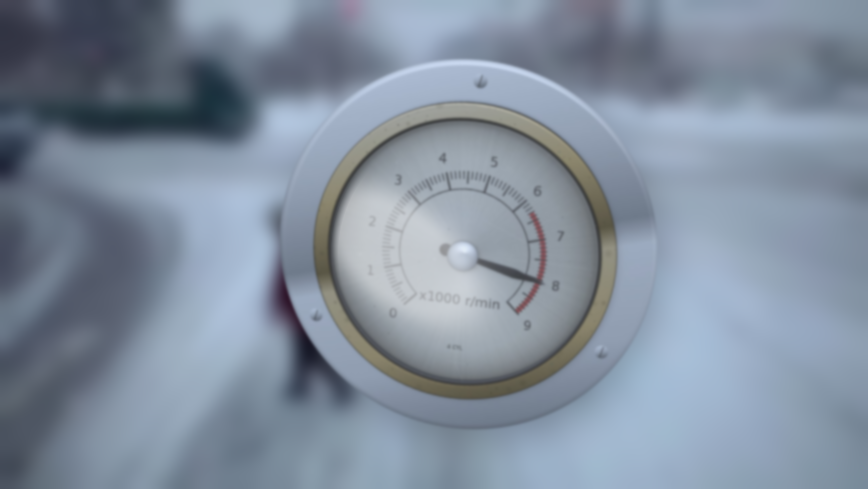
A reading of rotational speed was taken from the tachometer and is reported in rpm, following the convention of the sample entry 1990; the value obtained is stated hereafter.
8000
